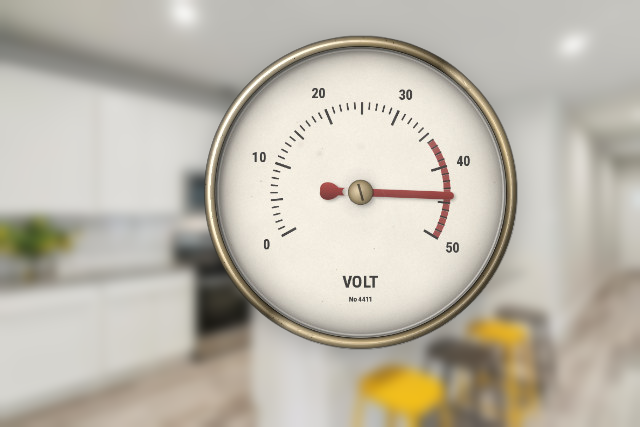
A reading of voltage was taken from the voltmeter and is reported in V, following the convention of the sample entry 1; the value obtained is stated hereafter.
44
